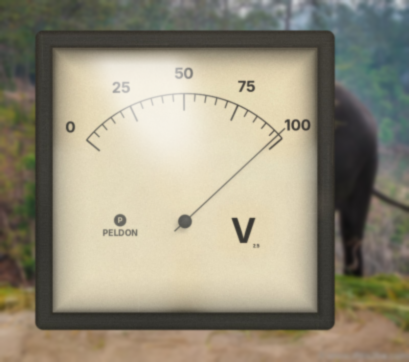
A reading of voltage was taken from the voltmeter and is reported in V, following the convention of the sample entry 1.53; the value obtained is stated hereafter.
97.5
